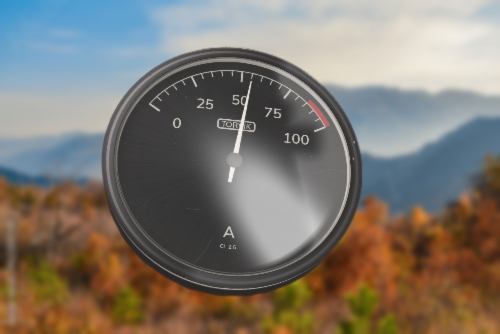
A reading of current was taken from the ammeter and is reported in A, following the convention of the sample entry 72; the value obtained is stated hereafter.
55
